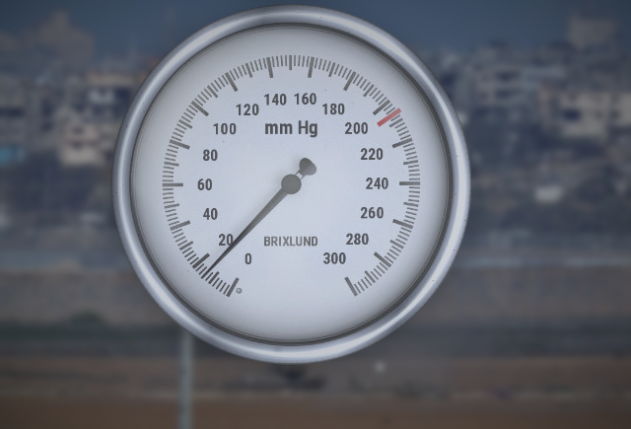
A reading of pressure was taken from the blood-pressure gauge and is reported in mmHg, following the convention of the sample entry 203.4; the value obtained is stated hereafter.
14
